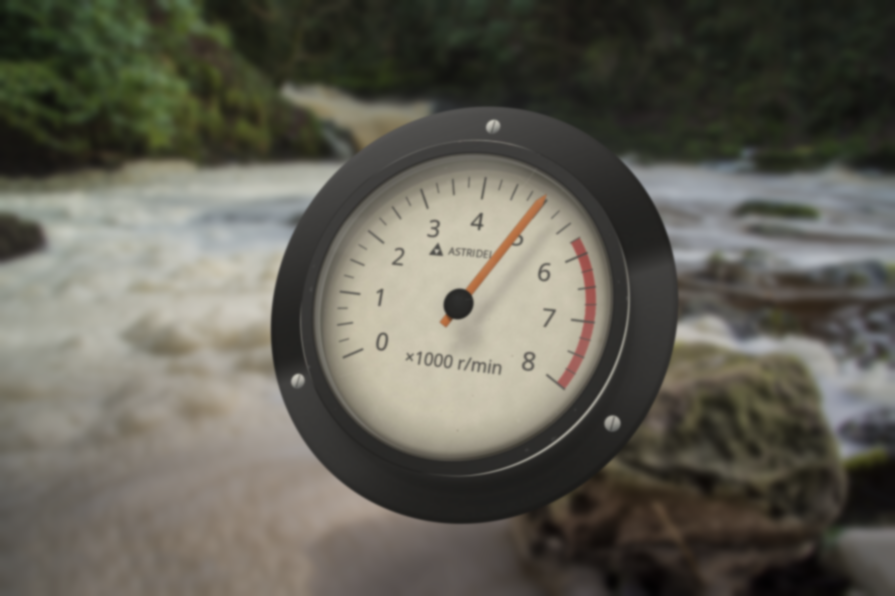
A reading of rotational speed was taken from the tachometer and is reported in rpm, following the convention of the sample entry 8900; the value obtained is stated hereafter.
5000
